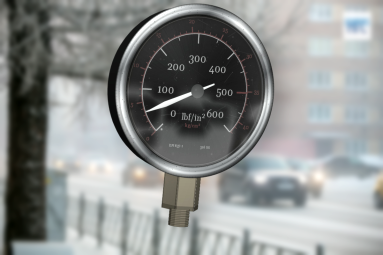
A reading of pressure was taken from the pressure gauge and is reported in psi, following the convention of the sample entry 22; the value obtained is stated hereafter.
50
